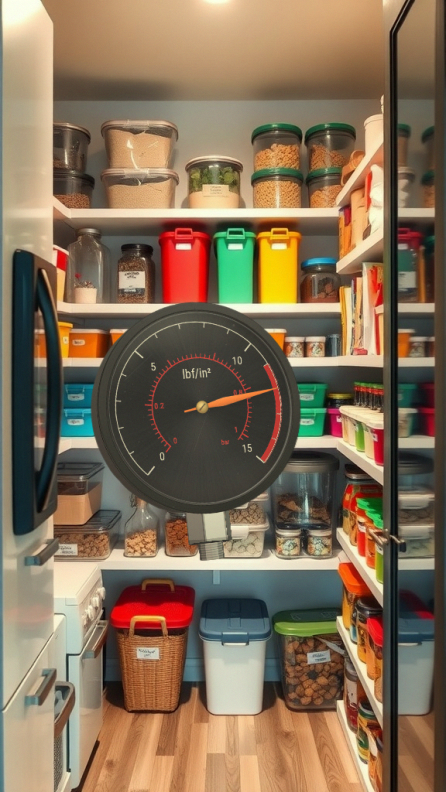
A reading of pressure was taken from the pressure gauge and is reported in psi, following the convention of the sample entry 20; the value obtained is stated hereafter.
12
